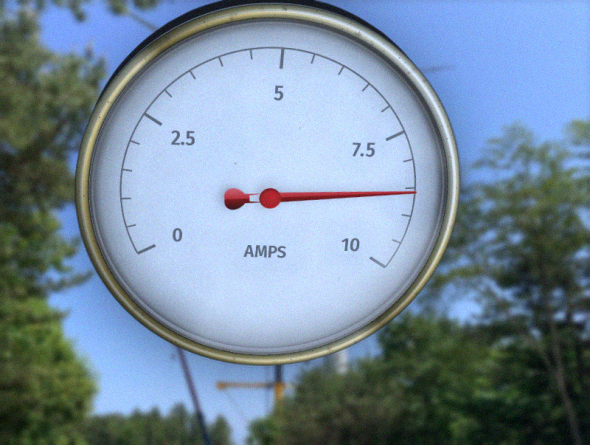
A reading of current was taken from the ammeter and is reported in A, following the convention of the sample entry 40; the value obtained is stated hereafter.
8.5
